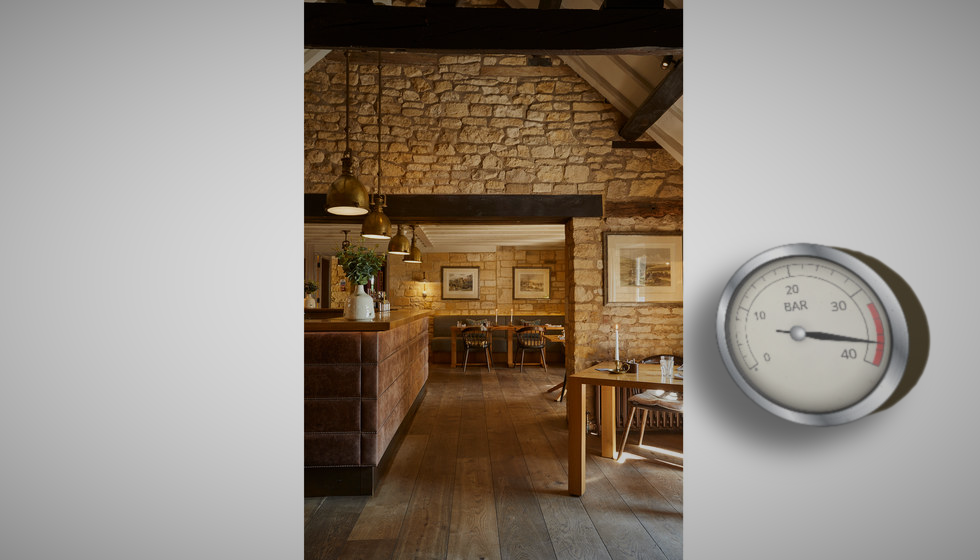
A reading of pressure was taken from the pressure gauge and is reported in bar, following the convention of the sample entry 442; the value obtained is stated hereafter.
37
